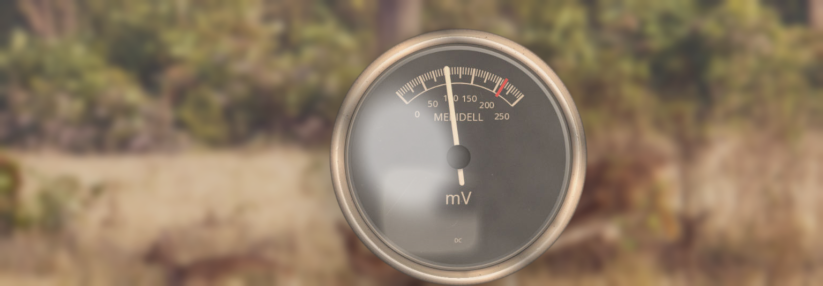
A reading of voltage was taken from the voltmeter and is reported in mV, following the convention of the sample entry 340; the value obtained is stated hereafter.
100
